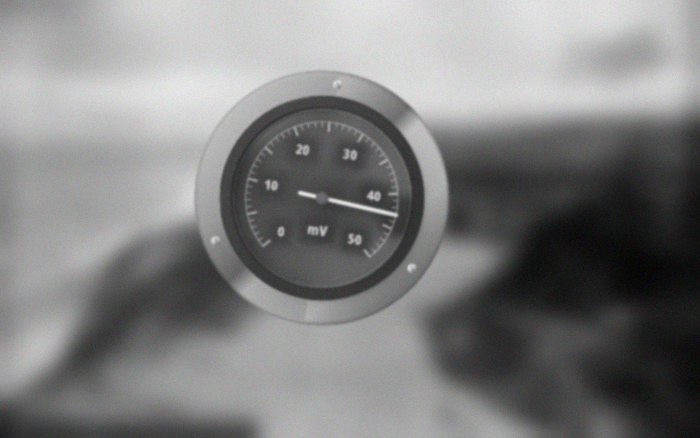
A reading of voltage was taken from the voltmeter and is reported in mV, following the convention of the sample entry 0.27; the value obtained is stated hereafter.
43
